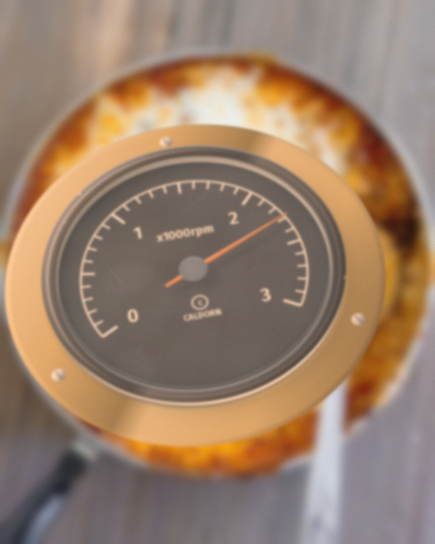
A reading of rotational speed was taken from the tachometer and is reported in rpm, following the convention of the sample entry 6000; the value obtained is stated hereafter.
2300
